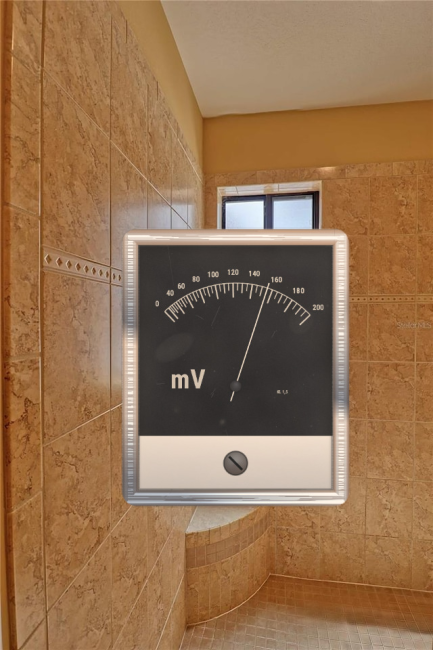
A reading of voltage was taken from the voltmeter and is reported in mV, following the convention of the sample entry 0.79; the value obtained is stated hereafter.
155
